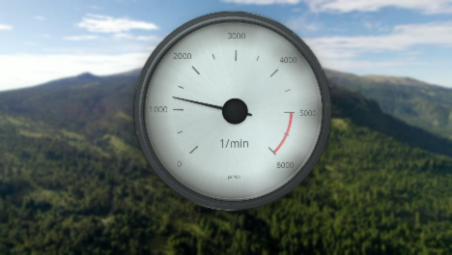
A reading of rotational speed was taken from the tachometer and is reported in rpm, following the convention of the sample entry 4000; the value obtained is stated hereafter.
1250
